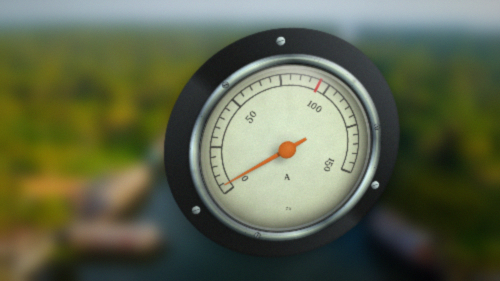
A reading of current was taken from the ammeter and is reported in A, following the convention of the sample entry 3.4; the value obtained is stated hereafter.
5
